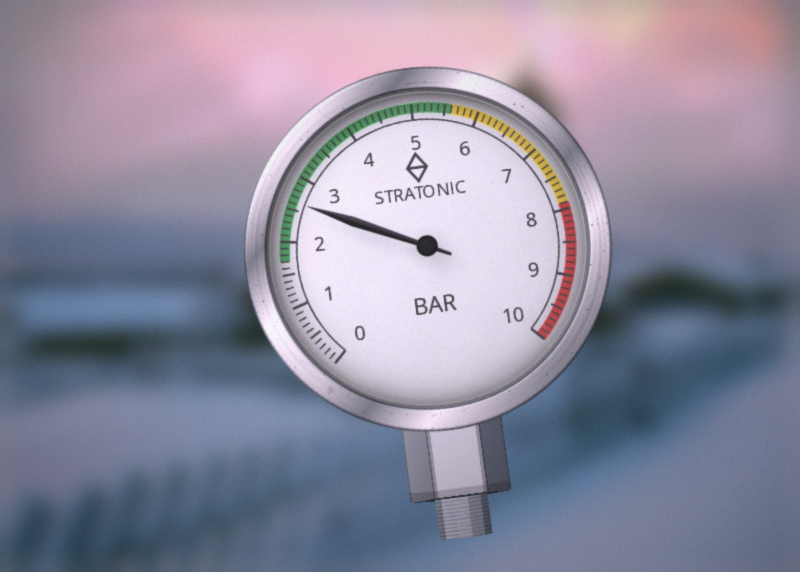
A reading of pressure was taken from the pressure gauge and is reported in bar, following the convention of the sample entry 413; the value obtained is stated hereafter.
2.6
